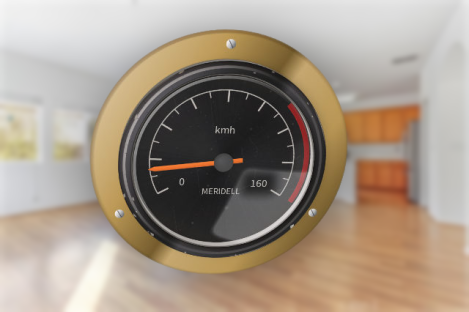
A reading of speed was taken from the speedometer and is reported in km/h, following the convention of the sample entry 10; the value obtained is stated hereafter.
15
